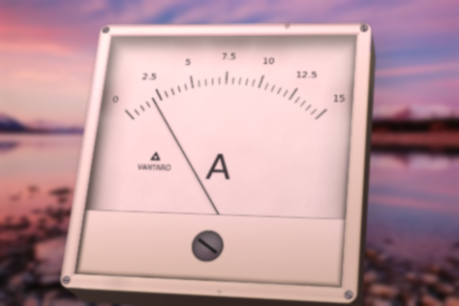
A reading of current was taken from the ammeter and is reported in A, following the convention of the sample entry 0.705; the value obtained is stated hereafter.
2
